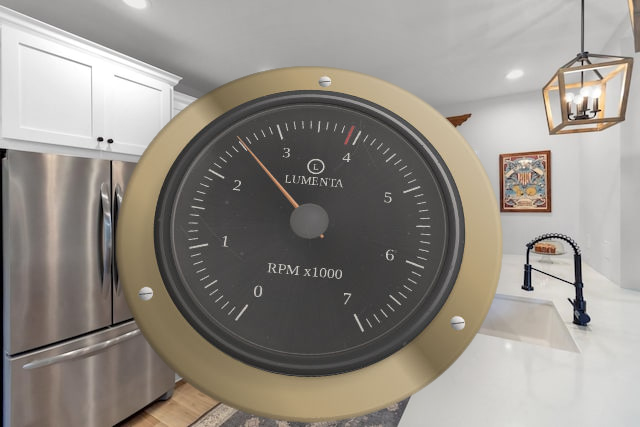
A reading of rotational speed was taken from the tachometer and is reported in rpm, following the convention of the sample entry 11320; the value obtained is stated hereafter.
2500
